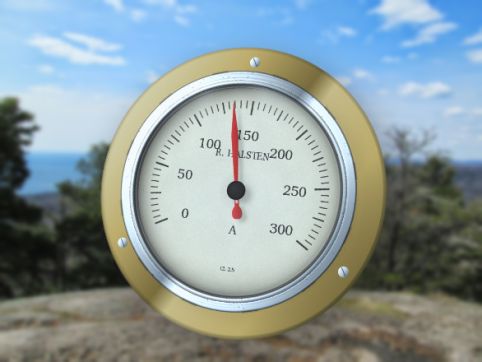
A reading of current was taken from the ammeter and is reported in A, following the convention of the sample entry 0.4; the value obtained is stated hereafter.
135
